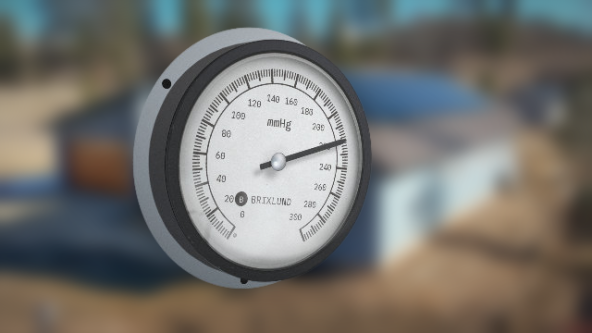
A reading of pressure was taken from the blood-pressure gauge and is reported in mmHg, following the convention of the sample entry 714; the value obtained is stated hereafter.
220
